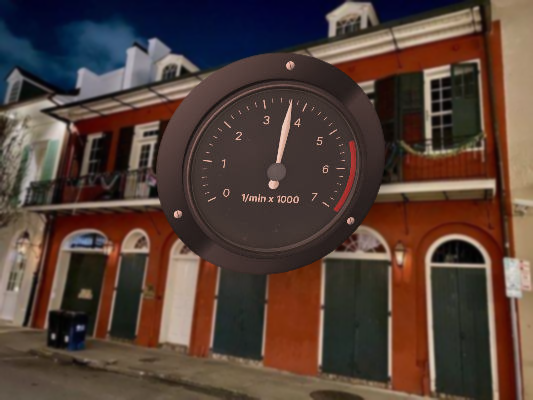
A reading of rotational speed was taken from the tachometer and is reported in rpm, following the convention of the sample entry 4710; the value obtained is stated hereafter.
3600
